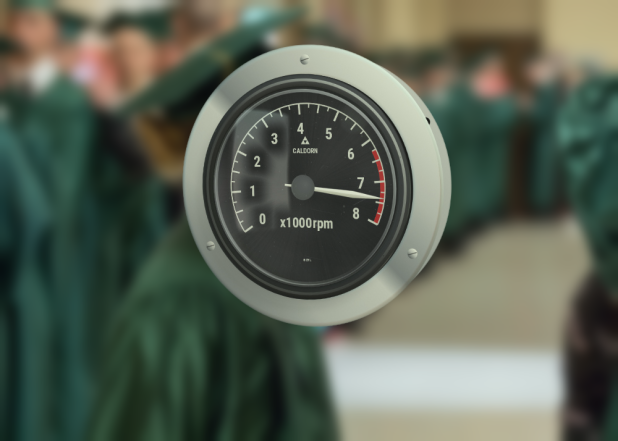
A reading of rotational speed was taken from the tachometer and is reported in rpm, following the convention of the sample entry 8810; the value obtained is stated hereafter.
7375
